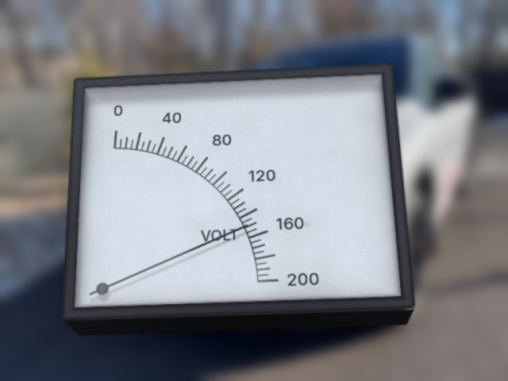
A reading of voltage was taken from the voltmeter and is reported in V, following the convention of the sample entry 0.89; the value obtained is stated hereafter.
150
